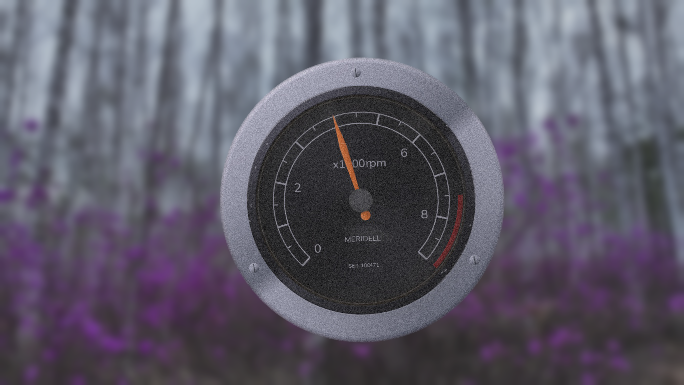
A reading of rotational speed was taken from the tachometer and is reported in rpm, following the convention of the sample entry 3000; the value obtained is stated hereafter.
4000
